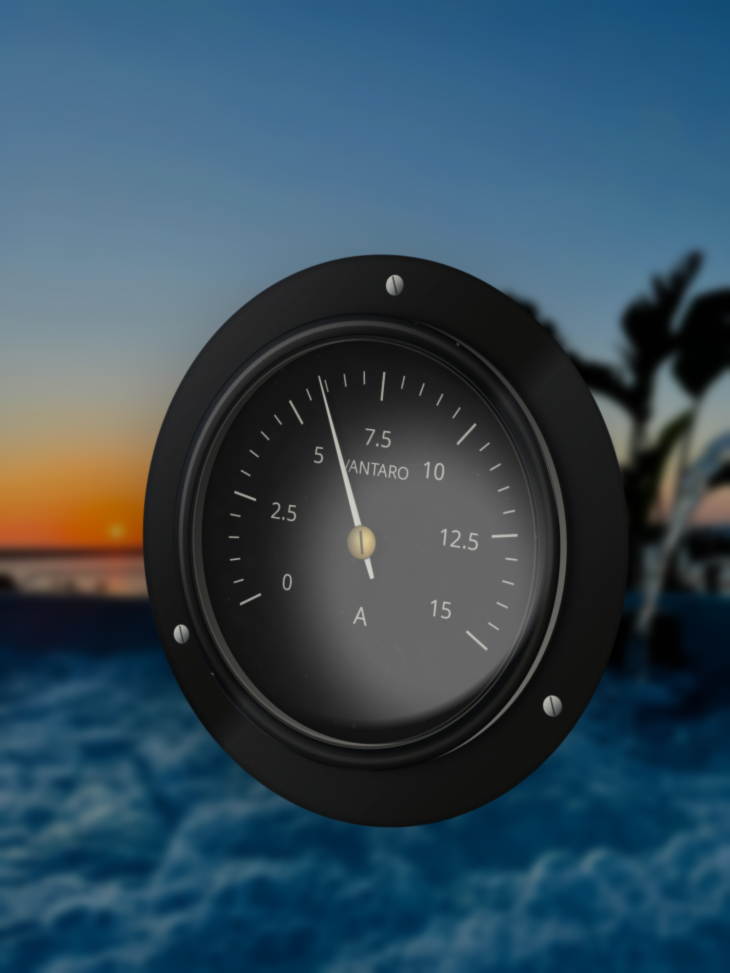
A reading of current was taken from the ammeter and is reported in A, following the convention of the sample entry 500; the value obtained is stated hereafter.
6
